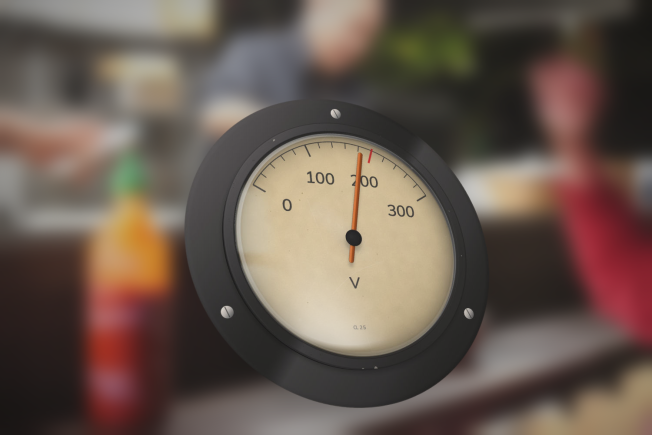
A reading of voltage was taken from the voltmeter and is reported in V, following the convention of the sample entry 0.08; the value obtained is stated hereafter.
180
